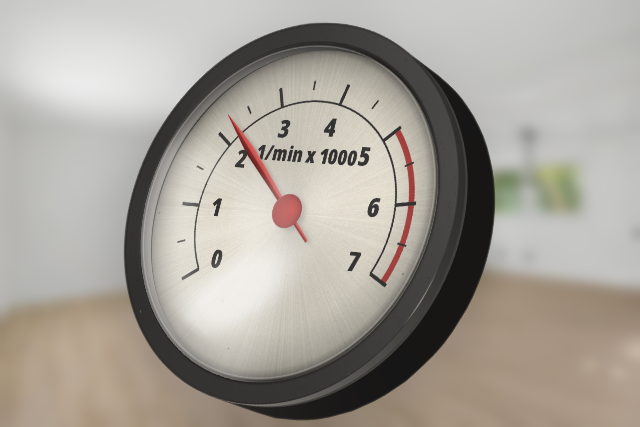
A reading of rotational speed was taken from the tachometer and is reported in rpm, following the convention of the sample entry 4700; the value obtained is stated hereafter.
2250
